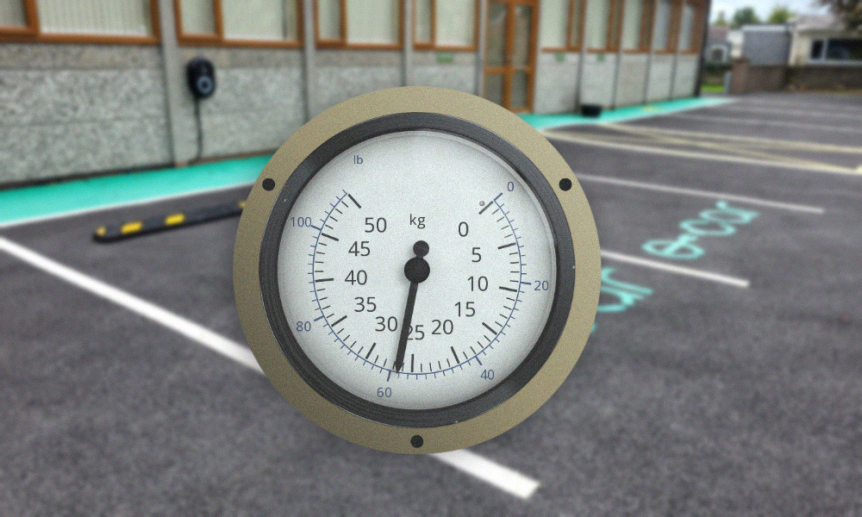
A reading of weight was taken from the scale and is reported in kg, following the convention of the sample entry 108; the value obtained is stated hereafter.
26.5
